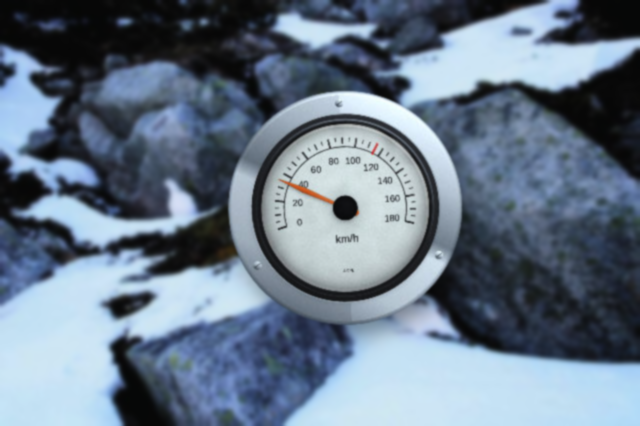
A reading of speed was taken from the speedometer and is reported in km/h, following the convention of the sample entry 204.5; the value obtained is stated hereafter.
35
